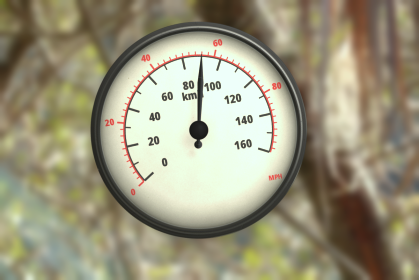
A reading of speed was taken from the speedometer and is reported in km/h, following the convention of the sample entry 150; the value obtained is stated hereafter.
90
